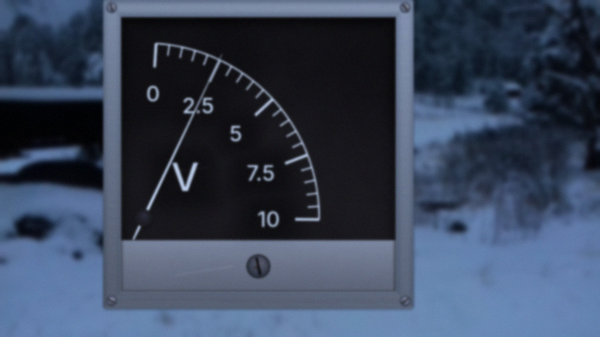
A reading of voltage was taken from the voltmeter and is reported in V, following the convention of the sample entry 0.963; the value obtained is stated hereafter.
2.5
